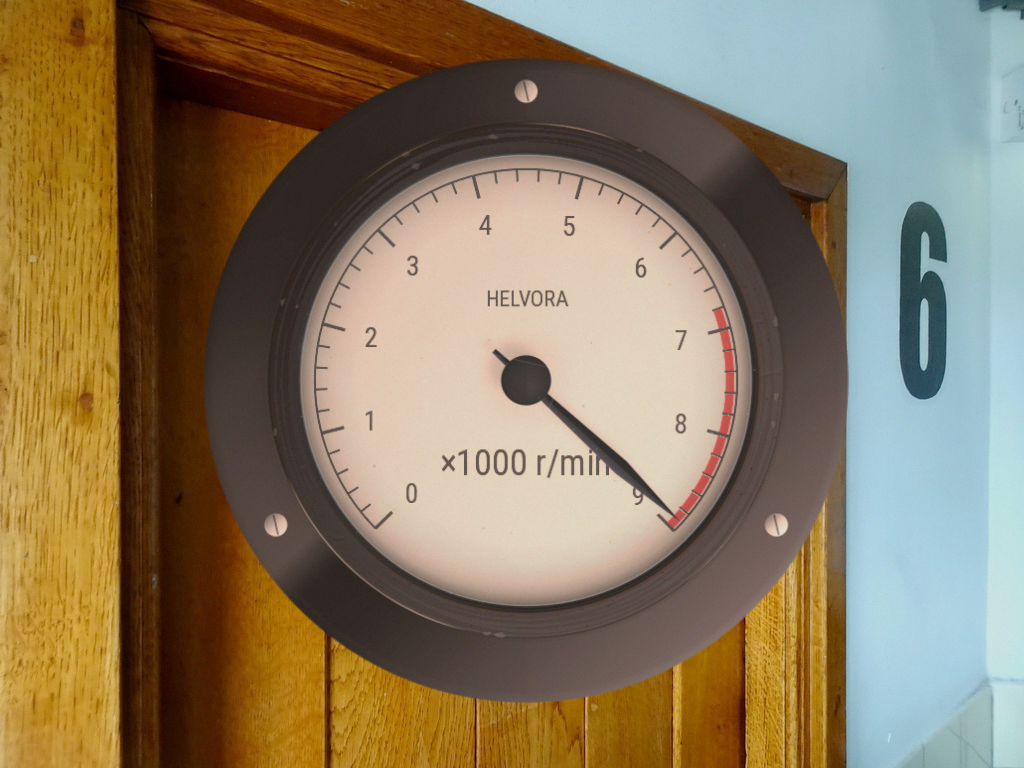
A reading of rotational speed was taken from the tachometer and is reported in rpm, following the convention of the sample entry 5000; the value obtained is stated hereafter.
8900
